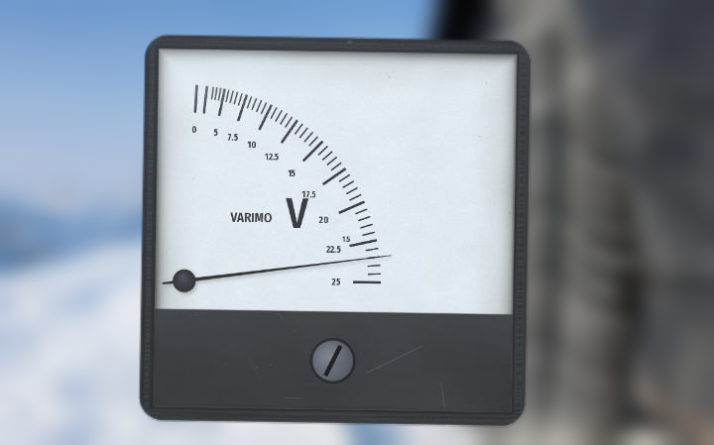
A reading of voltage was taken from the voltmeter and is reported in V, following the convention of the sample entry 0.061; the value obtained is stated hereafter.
23.5
